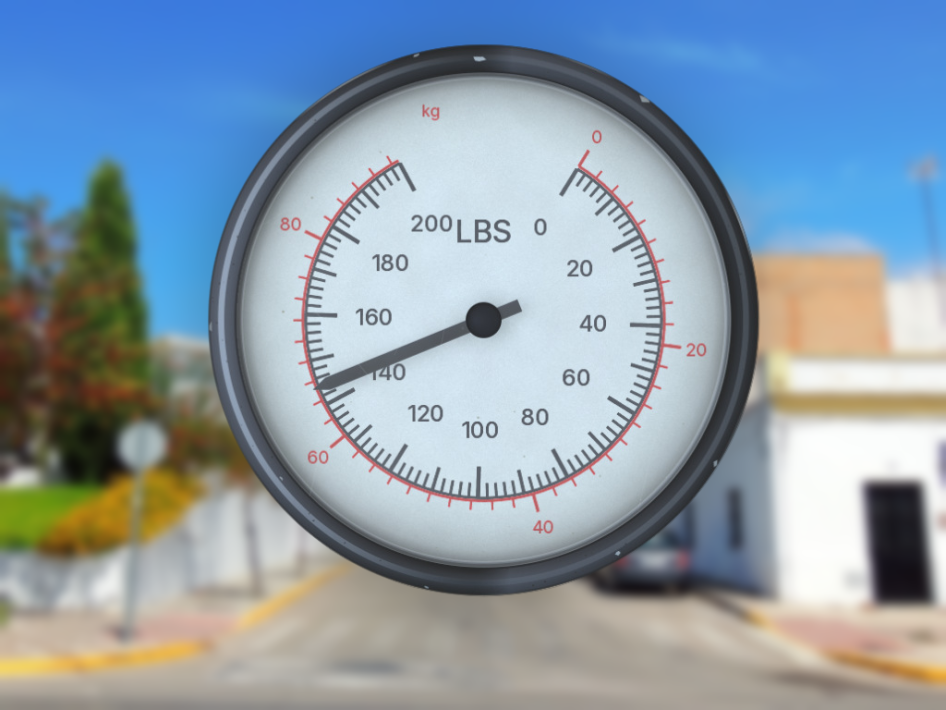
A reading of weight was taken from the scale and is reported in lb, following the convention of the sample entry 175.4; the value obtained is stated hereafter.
144
